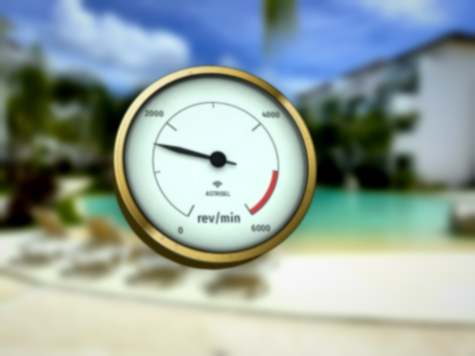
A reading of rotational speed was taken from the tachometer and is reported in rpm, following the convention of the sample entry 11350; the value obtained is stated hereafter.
1500
